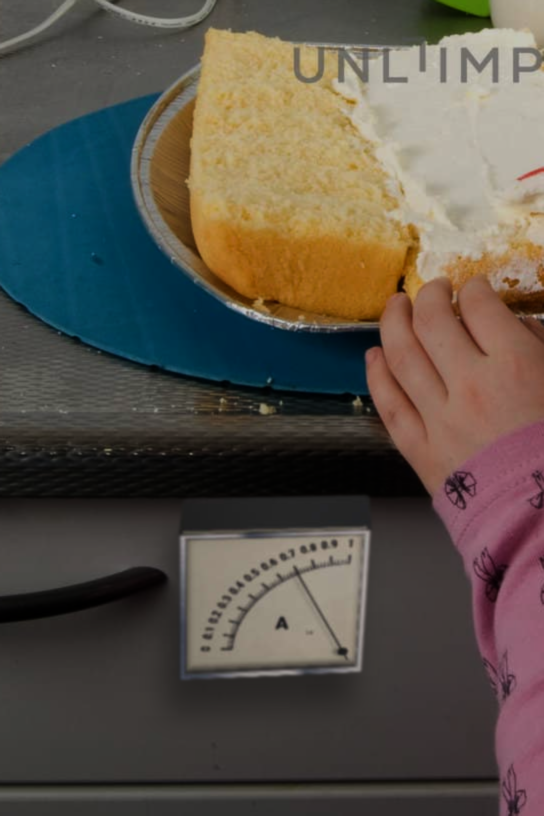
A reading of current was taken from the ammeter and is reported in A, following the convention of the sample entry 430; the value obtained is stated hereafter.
0.7
